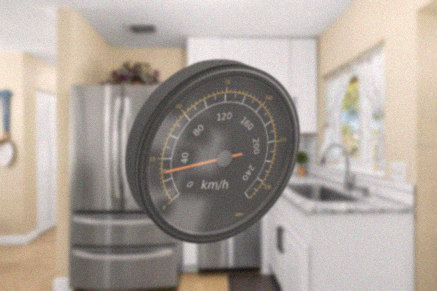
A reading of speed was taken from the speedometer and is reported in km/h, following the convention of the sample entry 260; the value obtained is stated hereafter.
30
